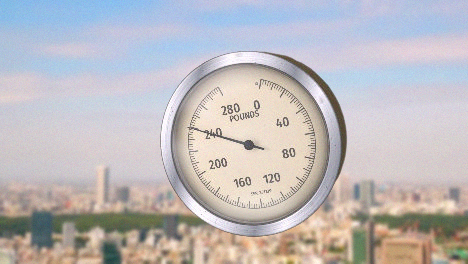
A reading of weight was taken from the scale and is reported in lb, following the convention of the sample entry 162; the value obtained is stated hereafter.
240
